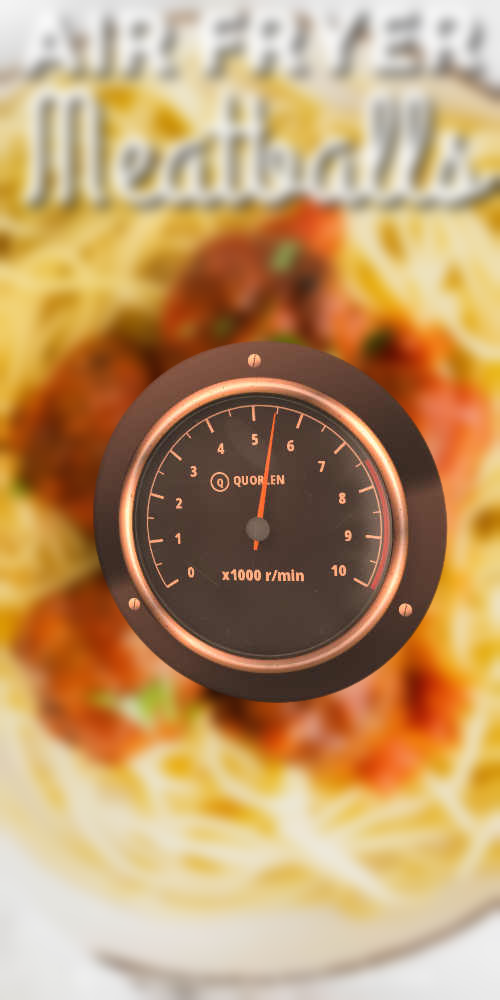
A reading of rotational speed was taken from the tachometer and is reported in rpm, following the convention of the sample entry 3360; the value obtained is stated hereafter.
5500
